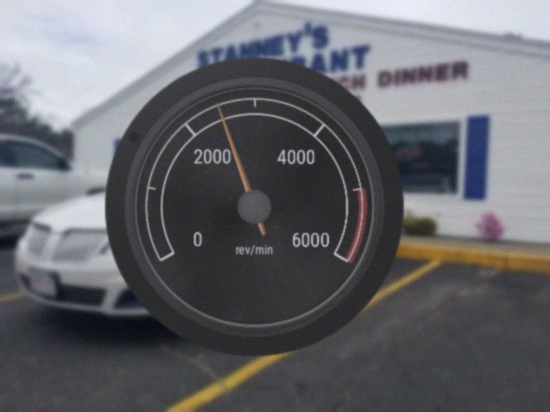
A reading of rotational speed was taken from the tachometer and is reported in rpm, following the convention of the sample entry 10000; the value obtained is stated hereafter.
2500
